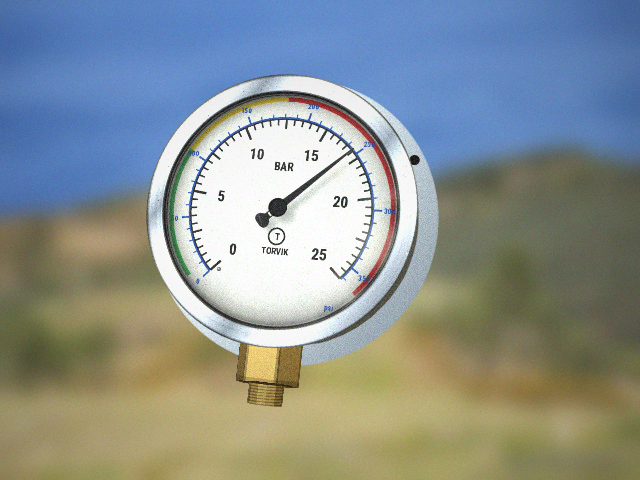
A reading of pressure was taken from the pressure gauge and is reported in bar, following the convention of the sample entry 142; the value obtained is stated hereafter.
17
